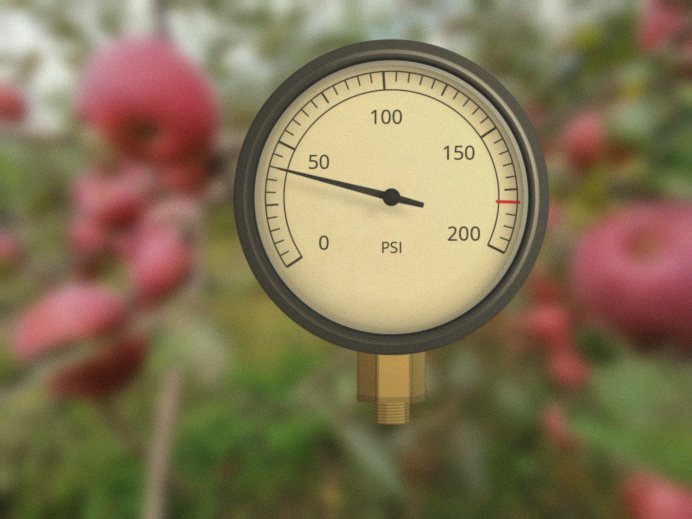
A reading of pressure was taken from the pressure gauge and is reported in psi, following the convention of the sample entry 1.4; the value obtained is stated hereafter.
40
